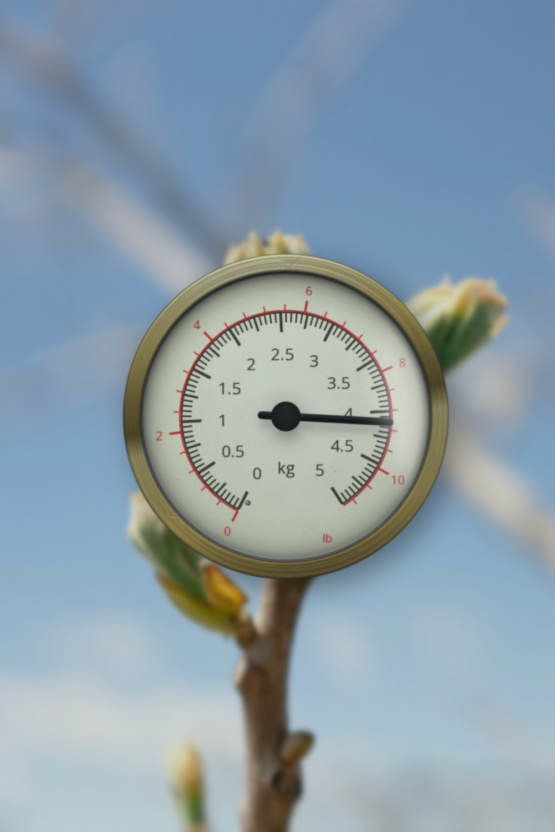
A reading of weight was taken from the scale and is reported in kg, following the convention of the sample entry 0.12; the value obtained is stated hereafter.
4.1
